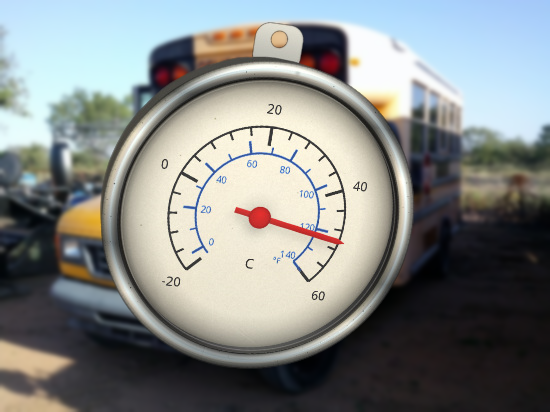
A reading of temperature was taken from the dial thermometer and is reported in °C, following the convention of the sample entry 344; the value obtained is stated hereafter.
50
